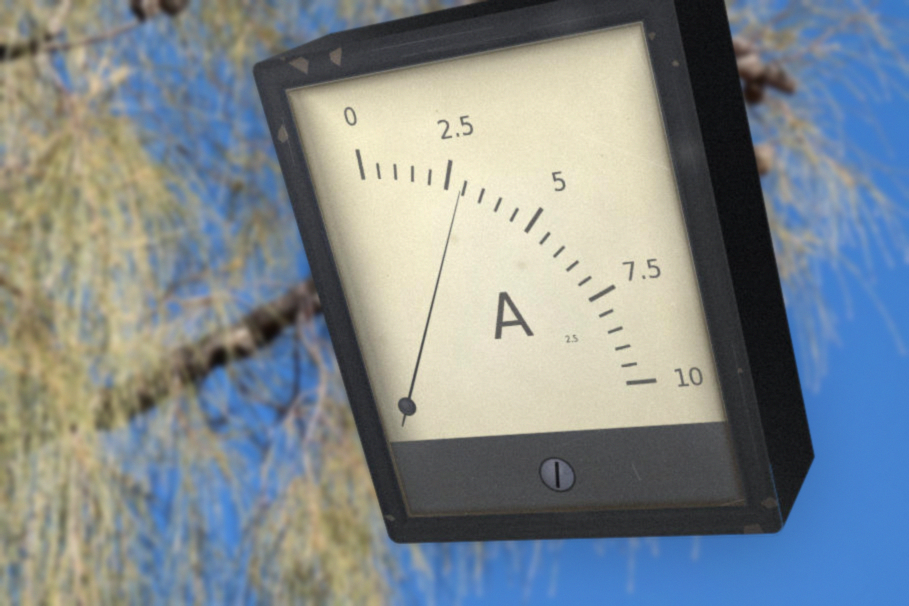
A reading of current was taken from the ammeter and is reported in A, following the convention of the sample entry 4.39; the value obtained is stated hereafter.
3
